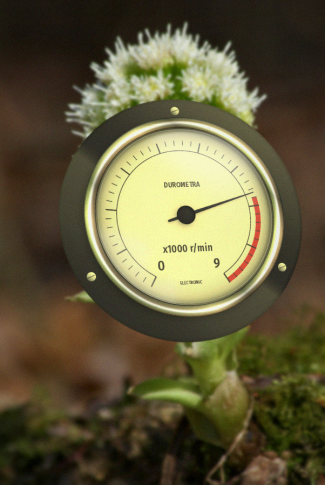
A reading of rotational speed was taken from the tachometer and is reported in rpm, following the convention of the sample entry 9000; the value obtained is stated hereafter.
6700
